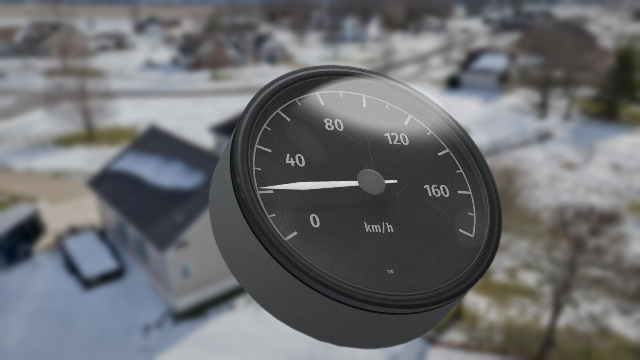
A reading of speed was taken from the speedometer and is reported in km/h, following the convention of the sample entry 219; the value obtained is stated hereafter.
20
